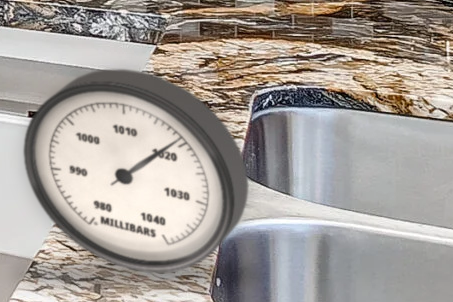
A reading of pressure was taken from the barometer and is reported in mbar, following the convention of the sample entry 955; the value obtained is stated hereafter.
1019
